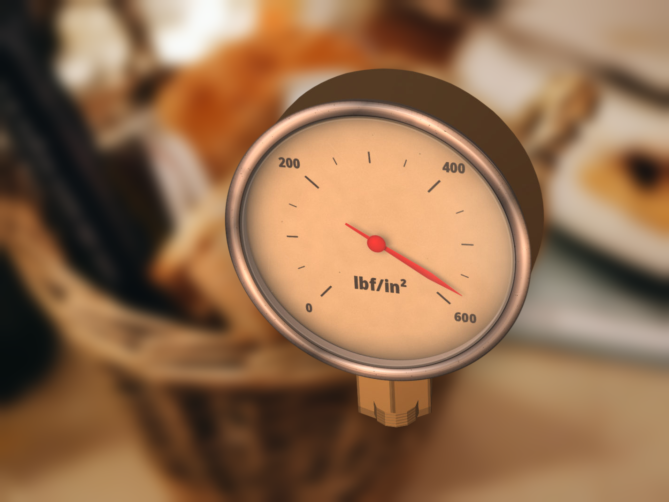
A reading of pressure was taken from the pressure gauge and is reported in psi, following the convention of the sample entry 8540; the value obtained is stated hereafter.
575
